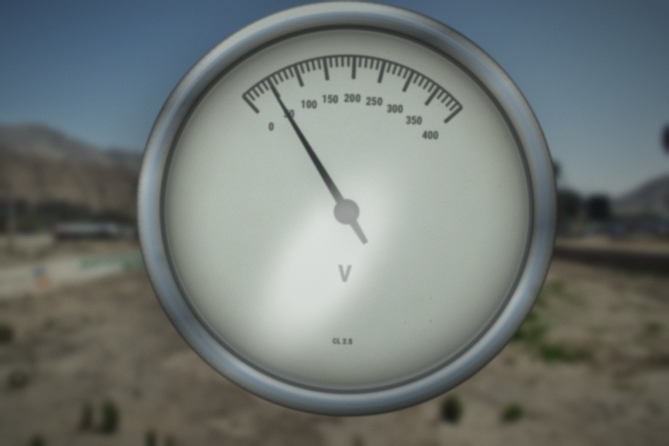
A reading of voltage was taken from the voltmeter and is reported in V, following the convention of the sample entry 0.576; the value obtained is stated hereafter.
50
